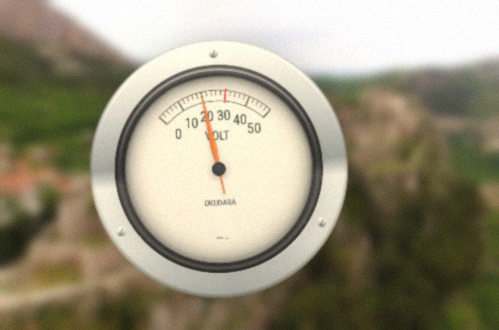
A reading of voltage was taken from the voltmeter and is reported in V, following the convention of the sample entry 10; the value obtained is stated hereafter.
20
